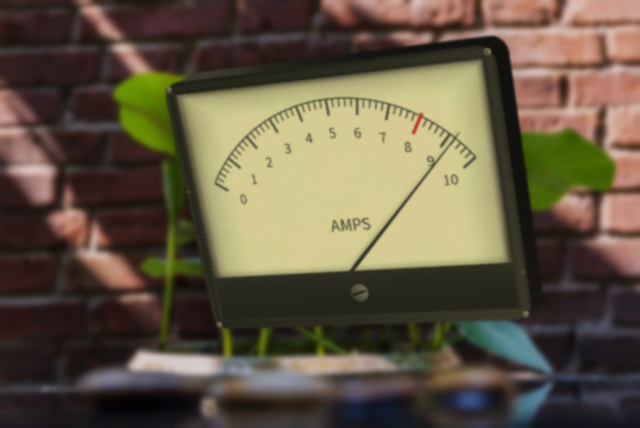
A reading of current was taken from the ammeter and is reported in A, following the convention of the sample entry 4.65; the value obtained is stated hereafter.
9.2
